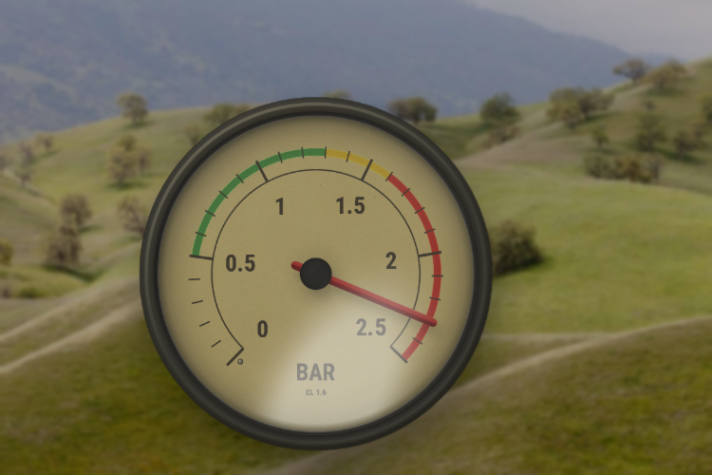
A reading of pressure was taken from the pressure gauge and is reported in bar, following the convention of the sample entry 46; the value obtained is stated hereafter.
2.3
